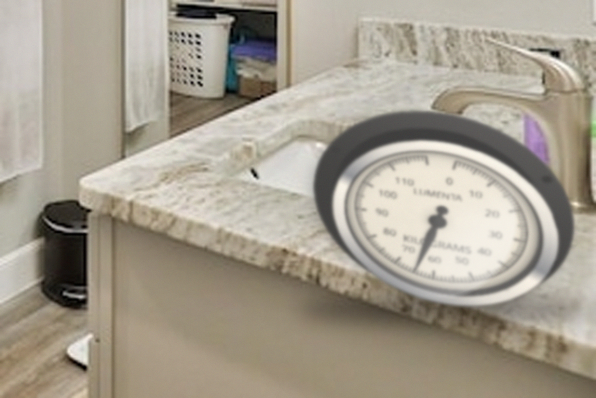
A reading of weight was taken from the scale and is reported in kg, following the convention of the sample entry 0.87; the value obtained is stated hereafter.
65
